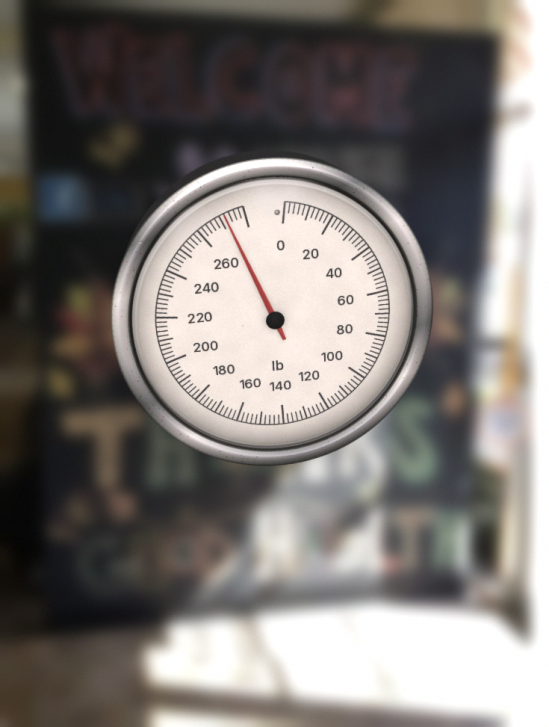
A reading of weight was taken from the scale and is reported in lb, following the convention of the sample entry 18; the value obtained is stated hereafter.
272
